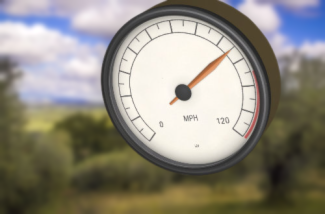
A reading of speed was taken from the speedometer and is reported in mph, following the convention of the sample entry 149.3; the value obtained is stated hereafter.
85
